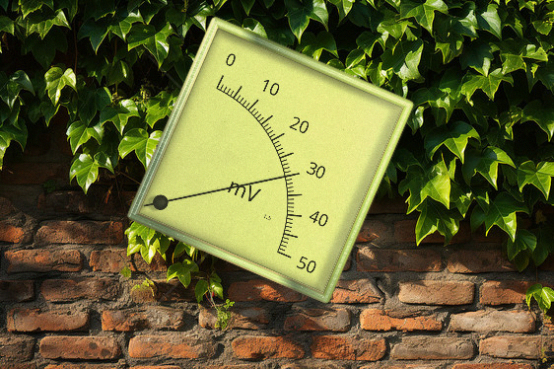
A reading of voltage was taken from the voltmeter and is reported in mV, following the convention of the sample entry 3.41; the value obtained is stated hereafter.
30
